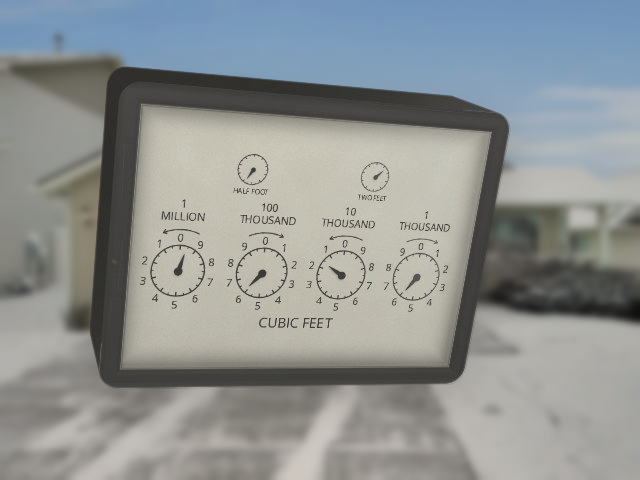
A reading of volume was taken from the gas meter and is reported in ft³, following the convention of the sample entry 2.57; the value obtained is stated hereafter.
961600
